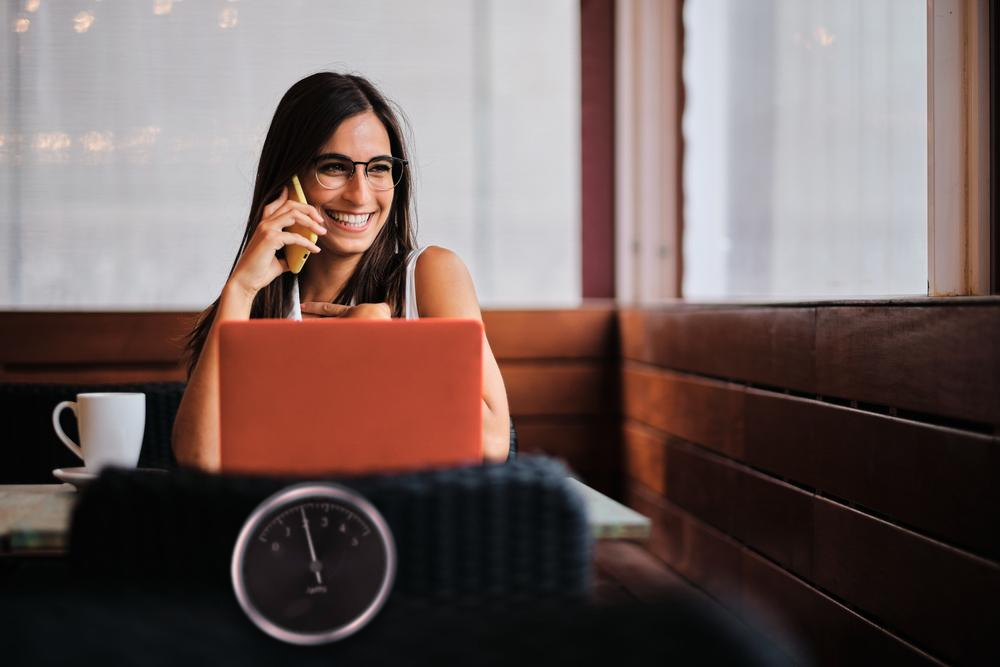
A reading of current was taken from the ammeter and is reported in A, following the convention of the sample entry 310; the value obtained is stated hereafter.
2
